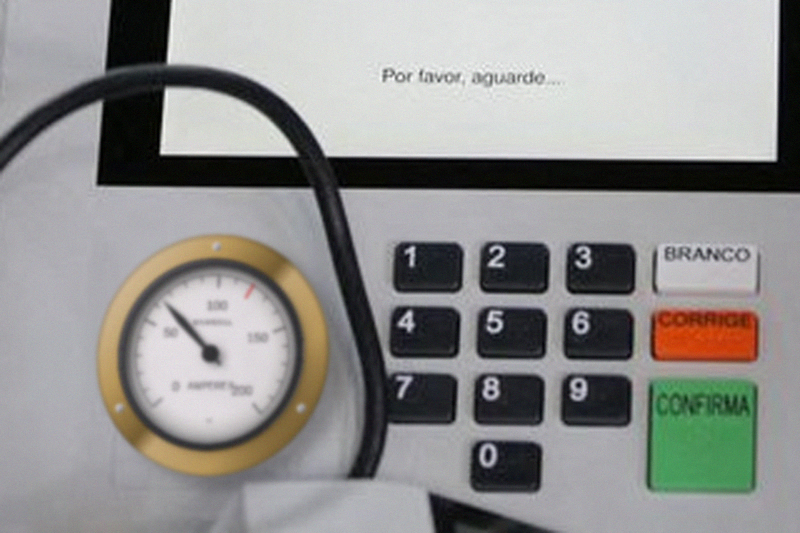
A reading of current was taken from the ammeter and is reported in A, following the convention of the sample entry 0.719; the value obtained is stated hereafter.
65
